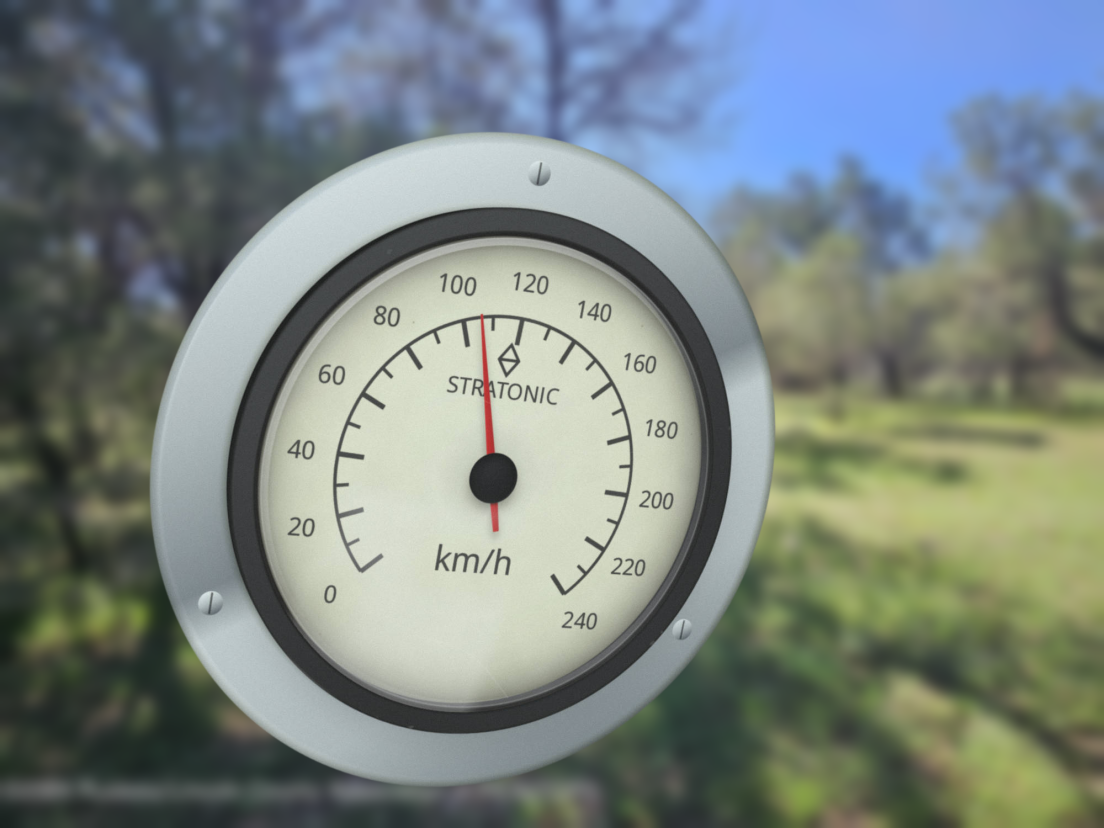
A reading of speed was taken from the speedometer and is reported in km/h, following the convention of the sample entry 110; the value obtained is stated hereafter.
105
